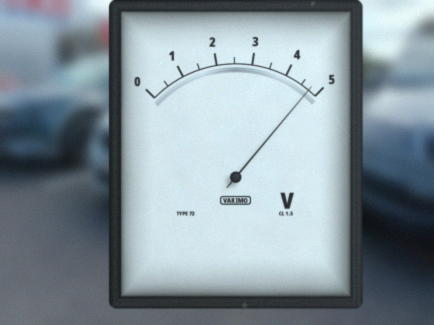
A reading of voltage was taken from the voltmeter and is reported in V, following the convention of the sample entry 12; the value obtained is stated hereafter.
4.75
